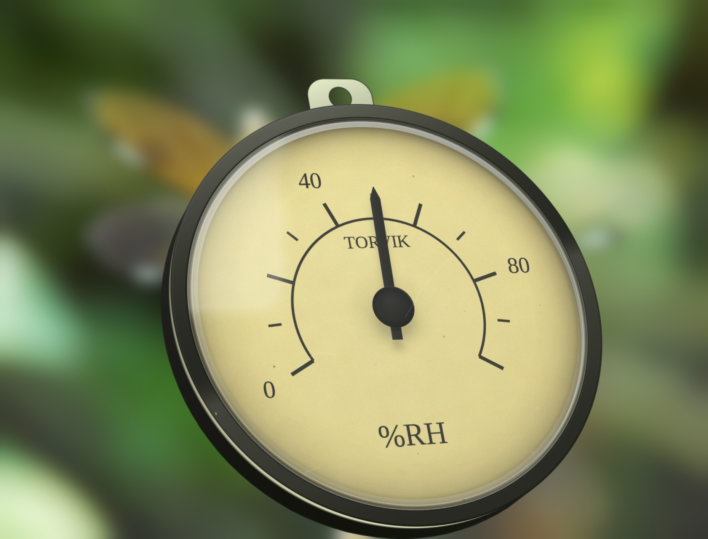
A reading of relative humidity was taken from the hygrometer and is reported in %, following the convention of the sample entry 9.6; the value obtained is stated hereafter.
50
